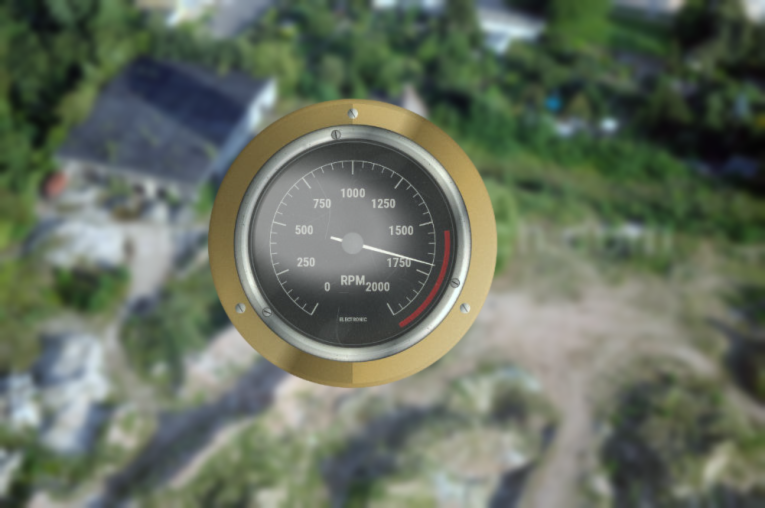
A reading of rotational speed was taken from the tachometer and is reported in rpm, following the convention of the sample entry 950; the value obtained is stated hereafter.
1700
